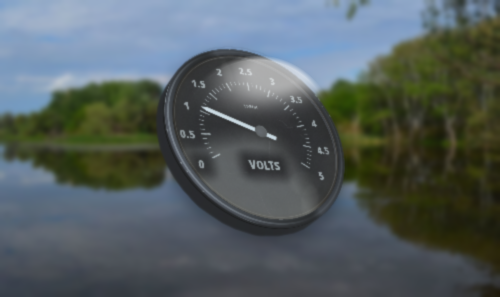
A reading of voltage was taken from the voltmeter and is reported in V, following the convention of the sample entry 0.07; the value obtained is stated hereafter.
1
